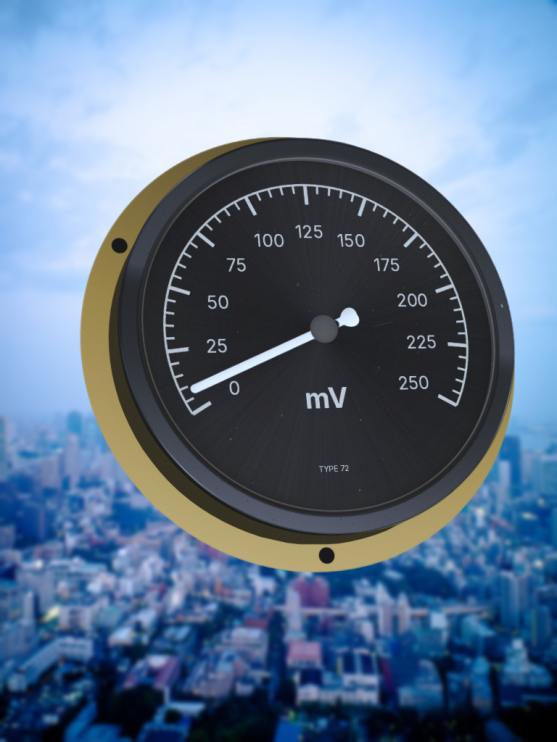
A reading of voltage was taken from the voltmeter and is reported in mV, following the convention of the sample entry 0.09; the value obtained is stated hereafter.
7.5
